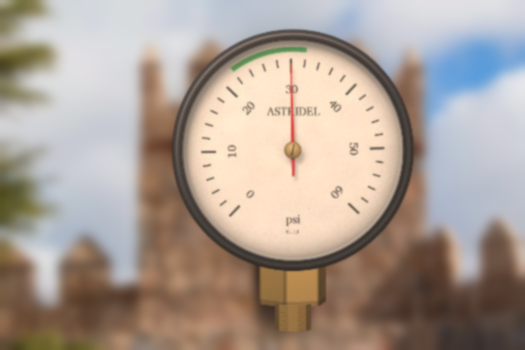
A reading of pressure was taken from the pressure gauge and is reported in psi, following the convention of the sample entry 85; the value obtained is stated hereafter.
30
